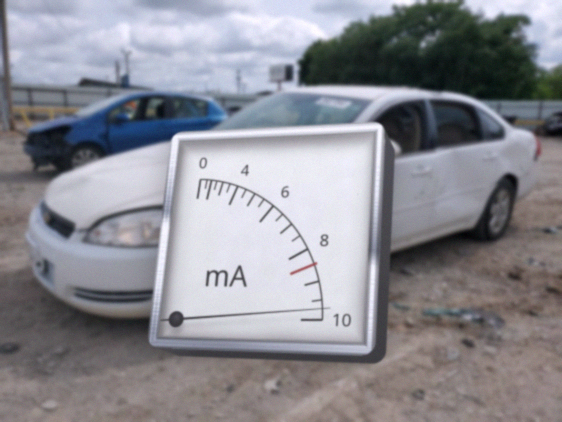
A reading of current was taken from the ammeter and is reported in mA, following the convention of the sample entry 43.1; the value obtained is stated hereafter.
9.75
